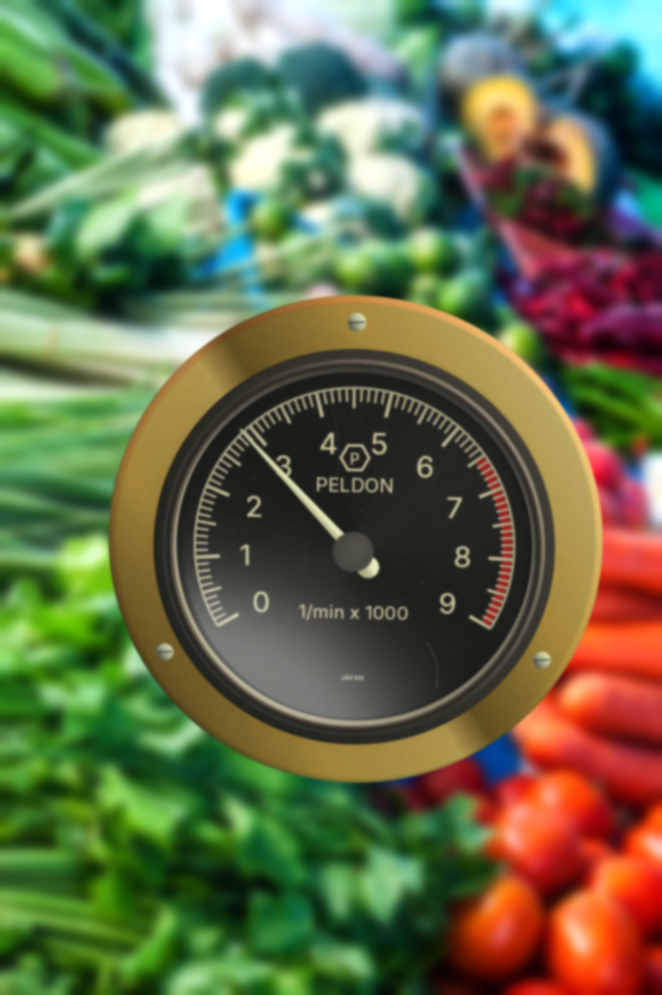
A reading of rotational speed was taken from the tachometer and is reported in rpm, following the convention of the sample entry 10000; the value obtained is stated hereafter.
2900
